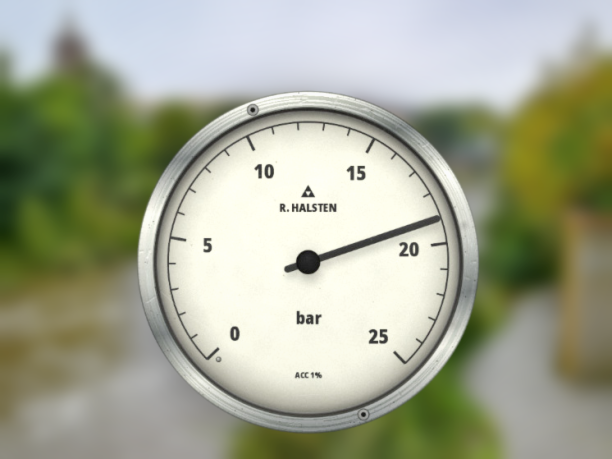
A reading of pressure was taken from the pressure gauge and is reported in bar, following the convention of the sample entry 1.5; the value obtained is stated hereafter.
19
